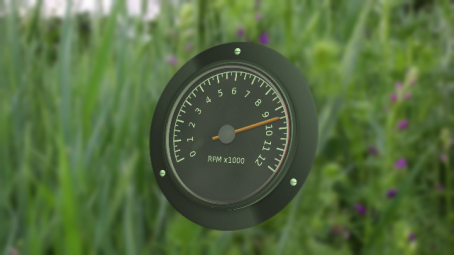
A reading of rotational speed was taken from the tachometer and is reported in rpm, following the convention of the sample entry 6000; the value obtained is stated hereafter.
9500
